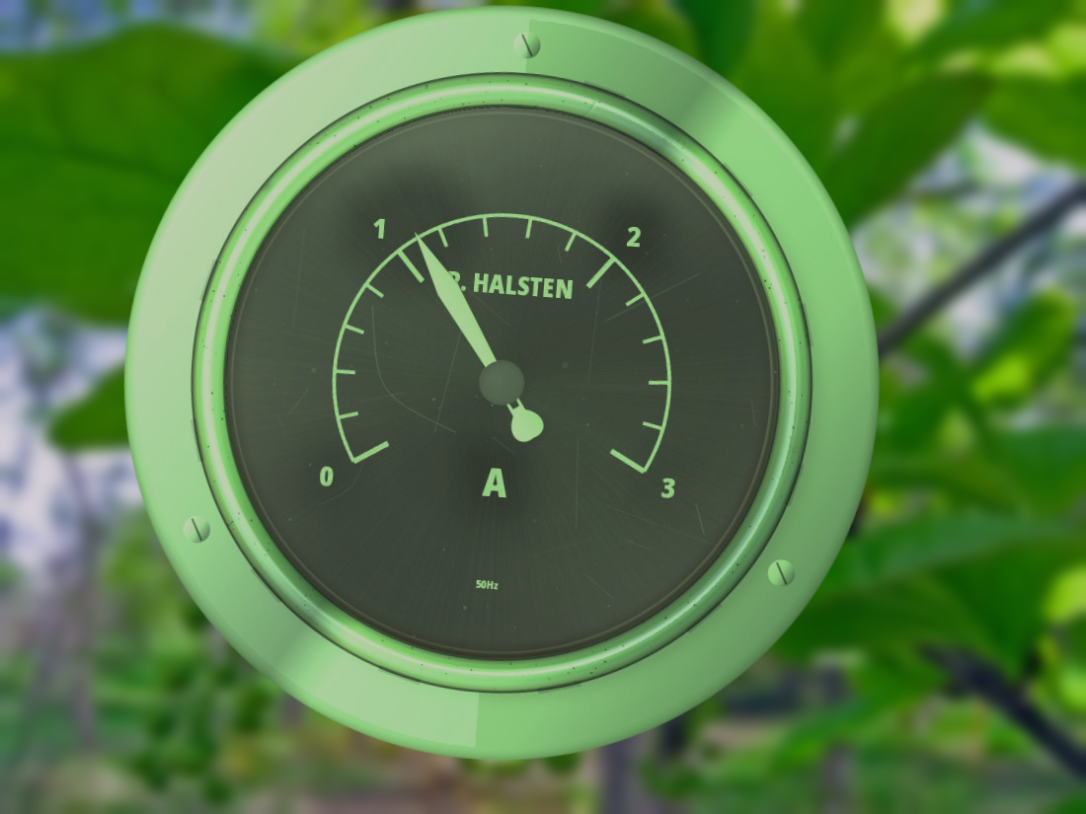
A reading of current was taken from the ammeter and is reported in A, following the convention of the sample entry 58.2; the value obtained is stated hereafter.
1.1
